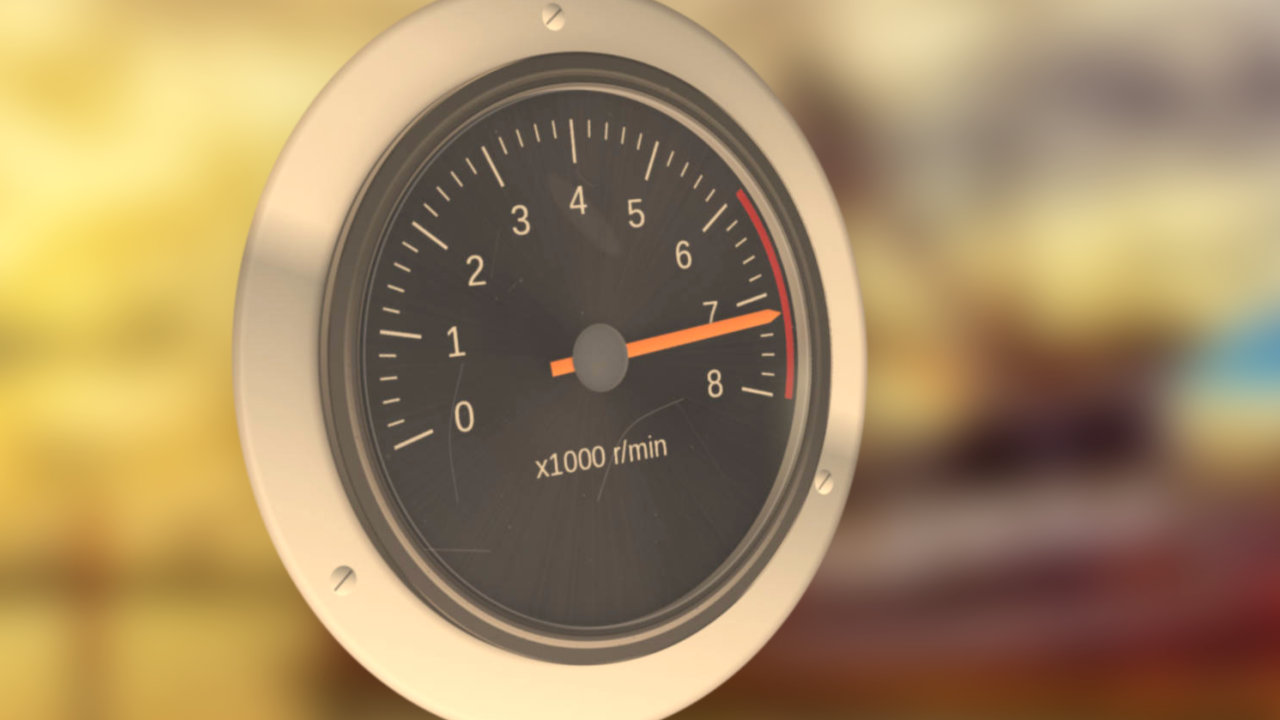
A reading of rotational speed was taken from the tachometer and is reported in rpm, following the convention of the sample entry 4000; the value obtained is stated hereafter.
7200
